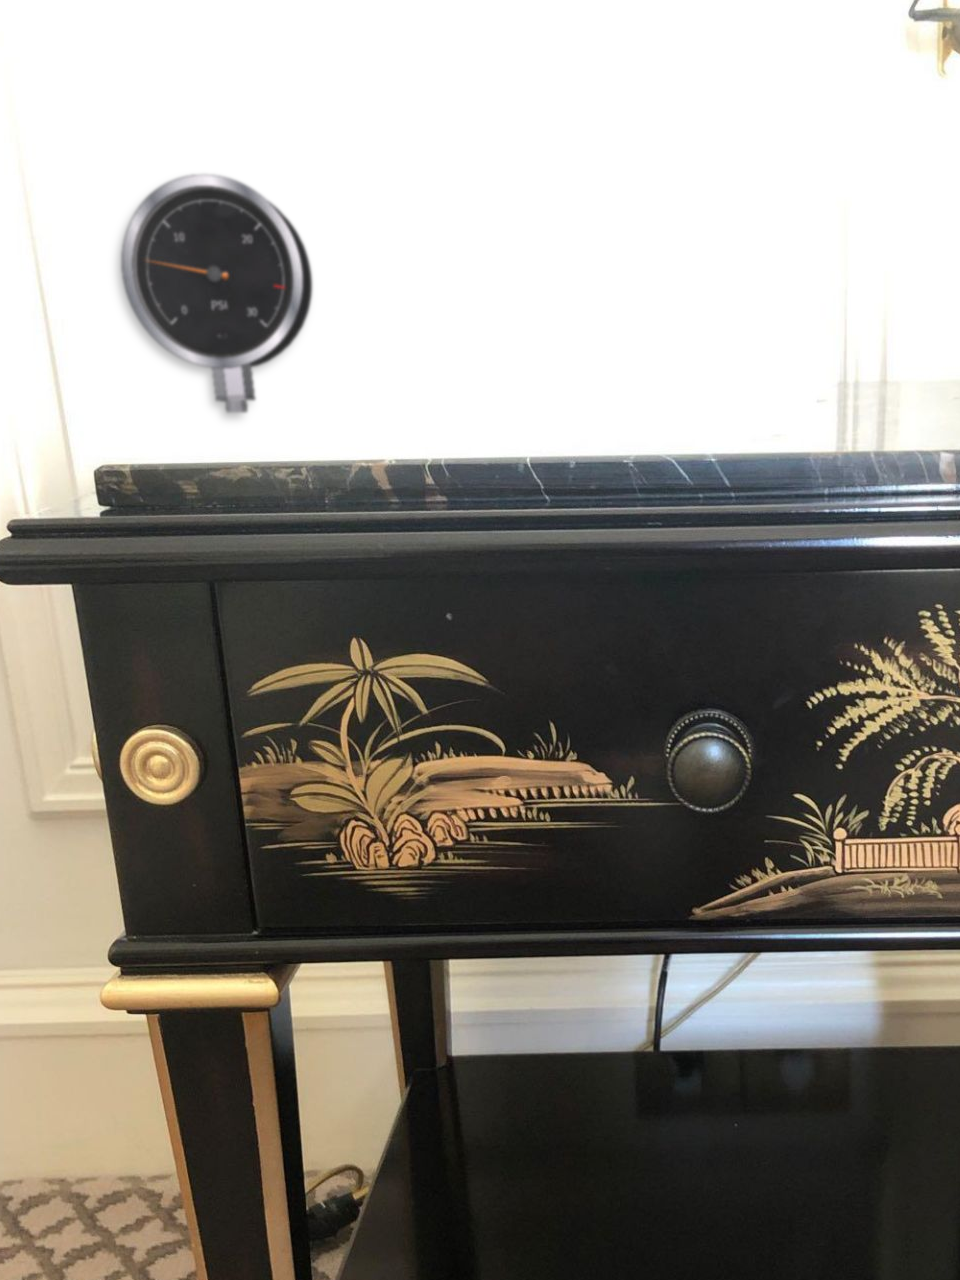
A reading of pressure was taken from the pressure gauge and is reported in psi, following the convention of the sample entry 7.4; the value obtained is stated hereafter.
6
